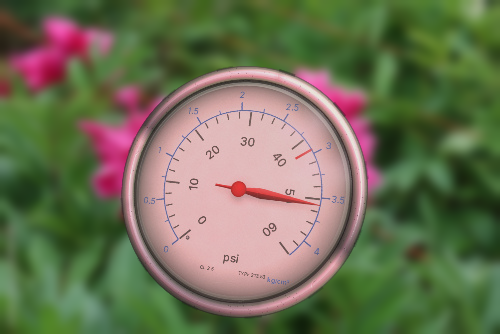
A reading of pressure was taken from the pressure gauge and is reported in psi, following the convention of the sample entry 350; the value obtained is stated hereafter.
51
